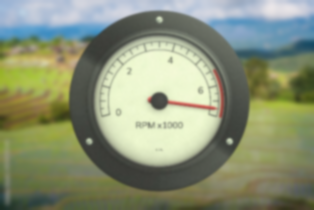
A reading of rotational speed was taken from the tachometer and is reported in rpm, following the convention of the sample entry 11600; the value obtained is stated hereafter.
6750
